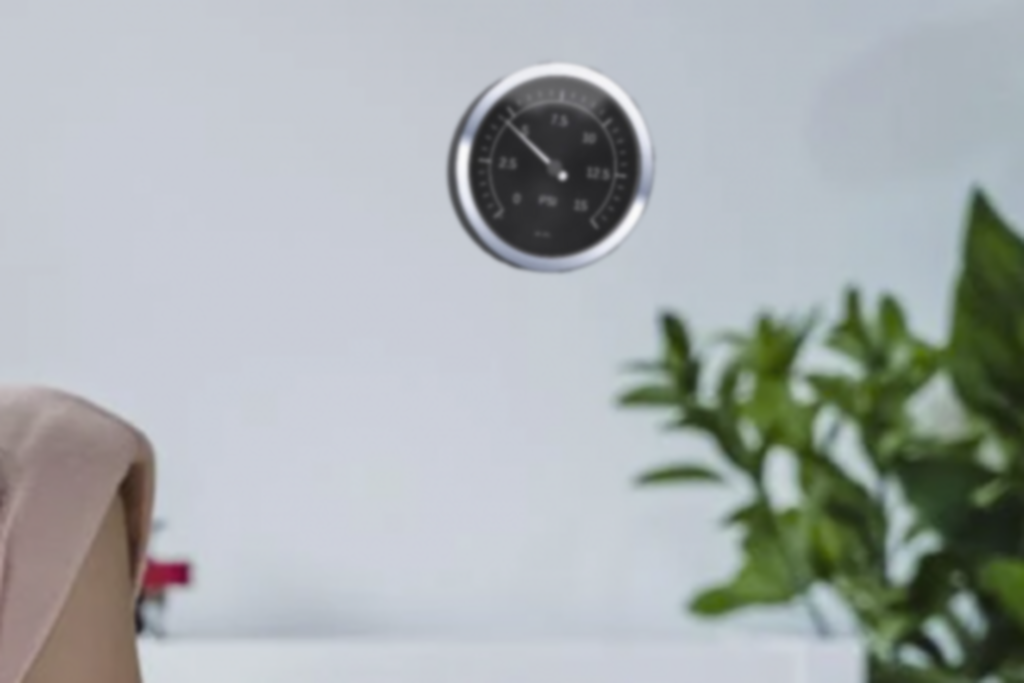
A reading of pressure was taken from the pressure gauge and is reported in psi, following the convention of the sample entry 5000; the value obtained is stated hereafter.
4.5
